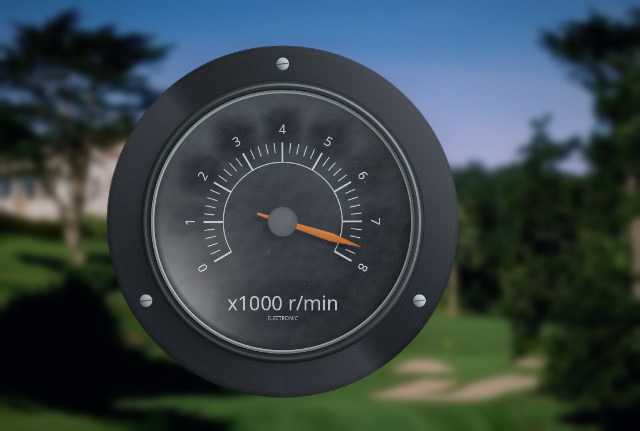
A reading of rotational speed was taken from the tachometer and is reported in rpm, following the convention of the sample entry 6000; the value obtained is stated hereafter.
7600
